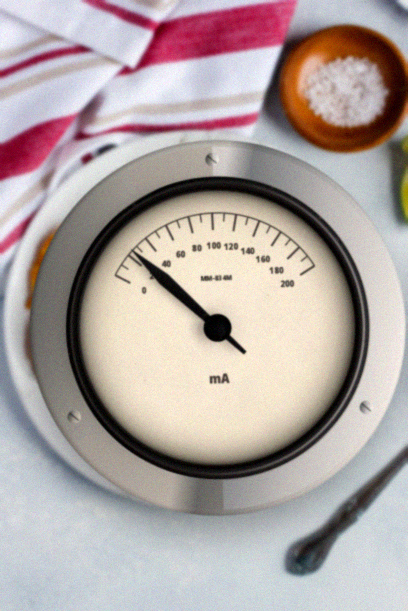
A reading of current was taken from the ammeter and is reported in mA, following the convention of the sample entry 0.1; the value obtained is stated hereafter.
25
